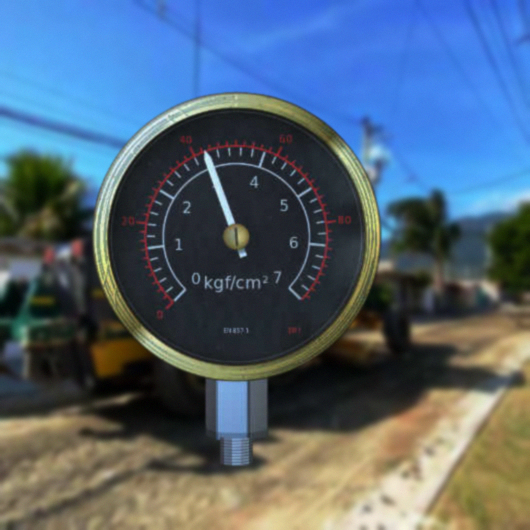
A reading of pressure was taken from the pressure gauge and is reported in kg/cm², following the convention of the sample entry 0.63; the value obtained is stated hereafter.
3
